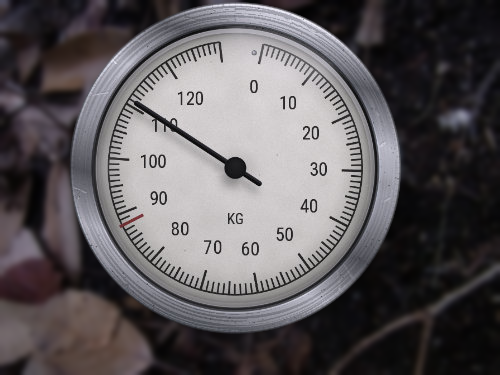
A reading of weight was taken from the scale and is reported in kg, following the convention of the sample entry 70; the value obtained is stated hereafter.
111
